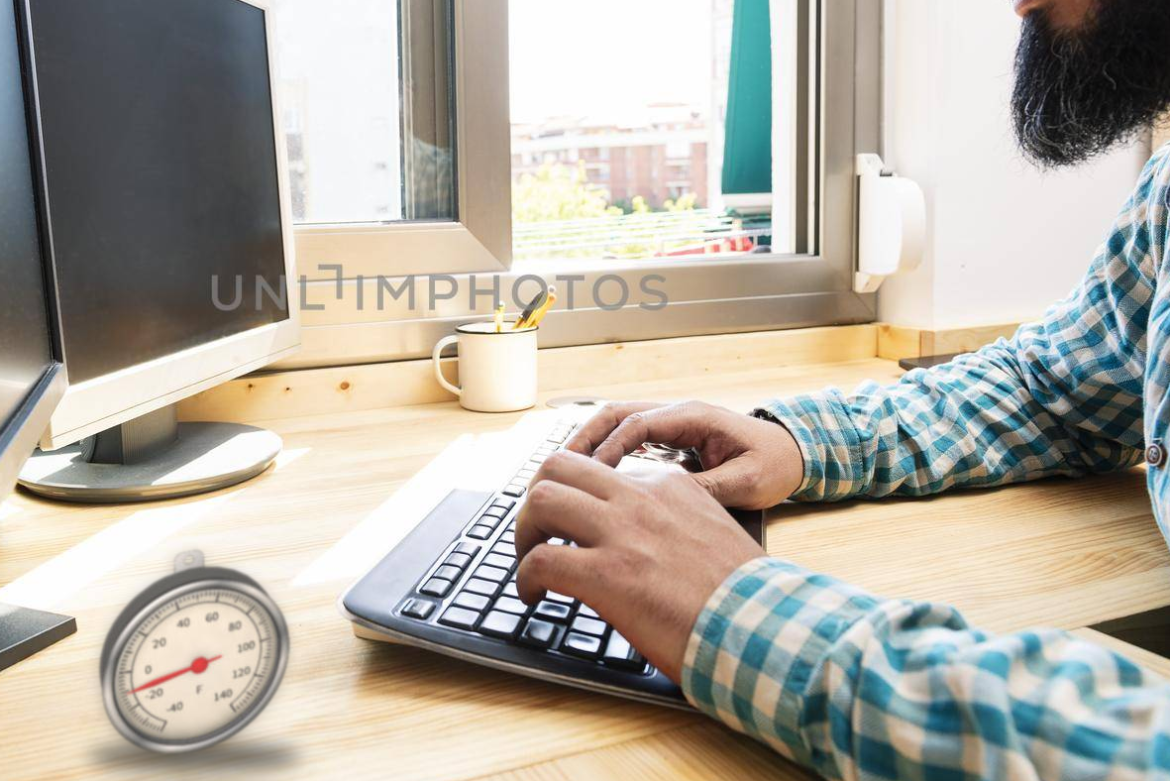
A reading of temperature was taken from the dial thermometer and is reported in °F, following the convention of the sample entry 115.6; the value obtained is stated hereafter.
-10
